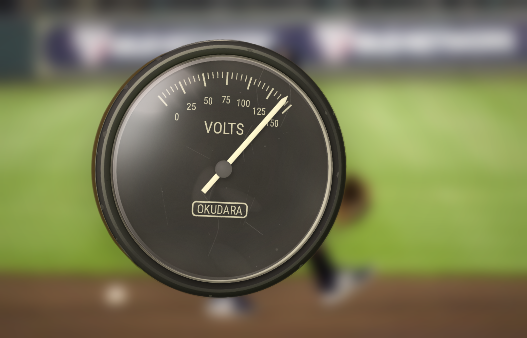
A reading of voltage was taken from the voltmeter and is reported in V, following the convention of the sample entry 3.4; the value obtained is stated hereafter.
140
